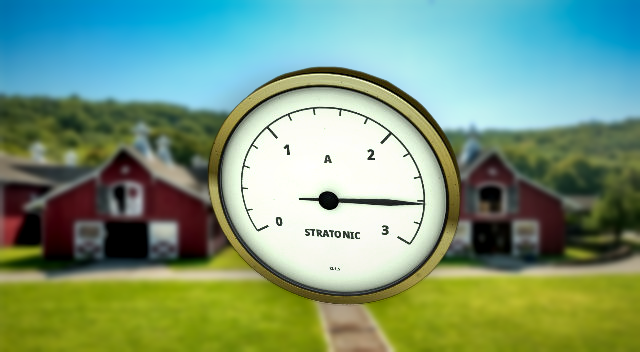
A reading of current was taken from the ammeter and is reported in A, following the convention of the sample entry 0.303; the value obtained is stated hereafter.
2.6
